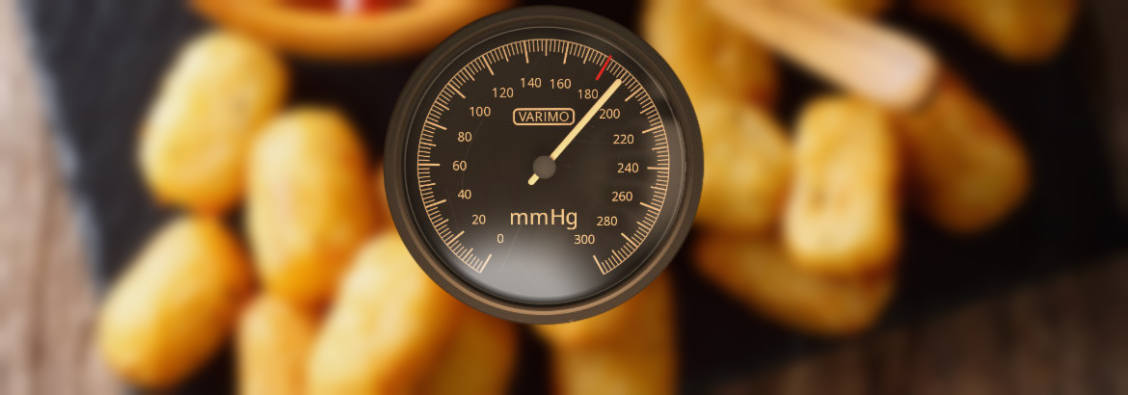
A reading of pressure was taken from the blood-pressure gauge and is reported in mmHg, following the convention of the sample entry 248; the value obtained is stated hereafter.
190
